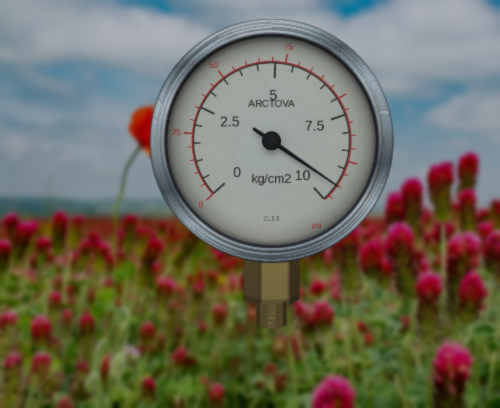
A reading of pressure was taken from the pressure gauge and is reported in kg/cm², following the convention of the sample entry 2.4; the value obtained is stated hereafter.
9.5
